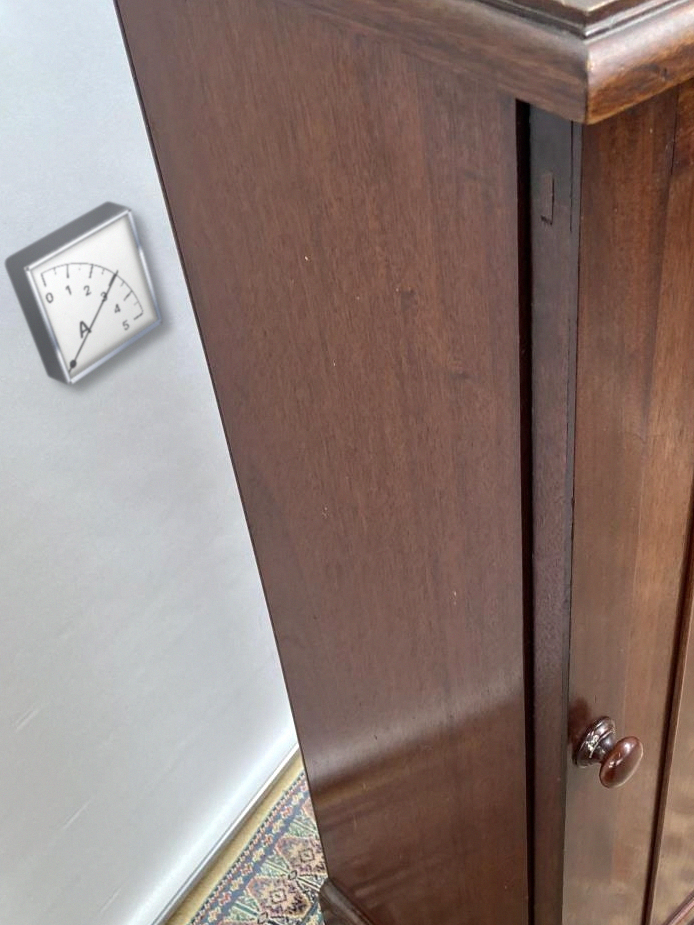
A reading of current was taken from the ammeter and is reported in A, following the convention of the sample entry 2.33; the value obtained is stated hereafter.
3
